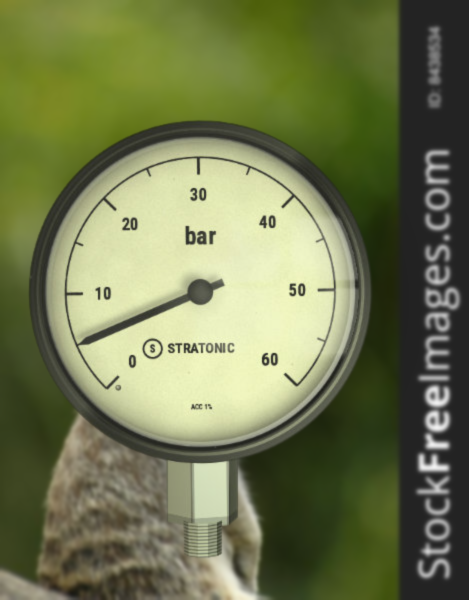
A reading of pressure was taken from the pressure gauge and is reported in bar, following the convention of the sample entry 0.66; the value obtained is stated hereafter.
5
